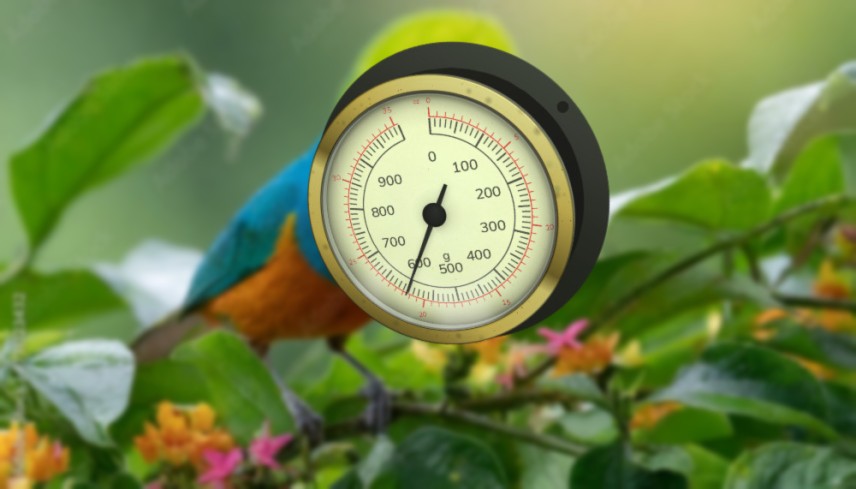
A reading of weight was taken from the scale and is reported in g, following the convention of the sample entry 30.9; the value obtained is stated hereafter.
600
